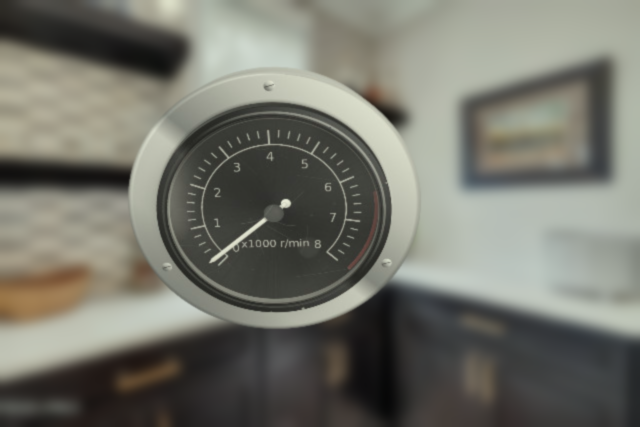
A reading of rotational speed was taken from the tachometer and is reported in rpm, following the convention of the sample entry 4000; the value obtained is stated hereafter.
200
